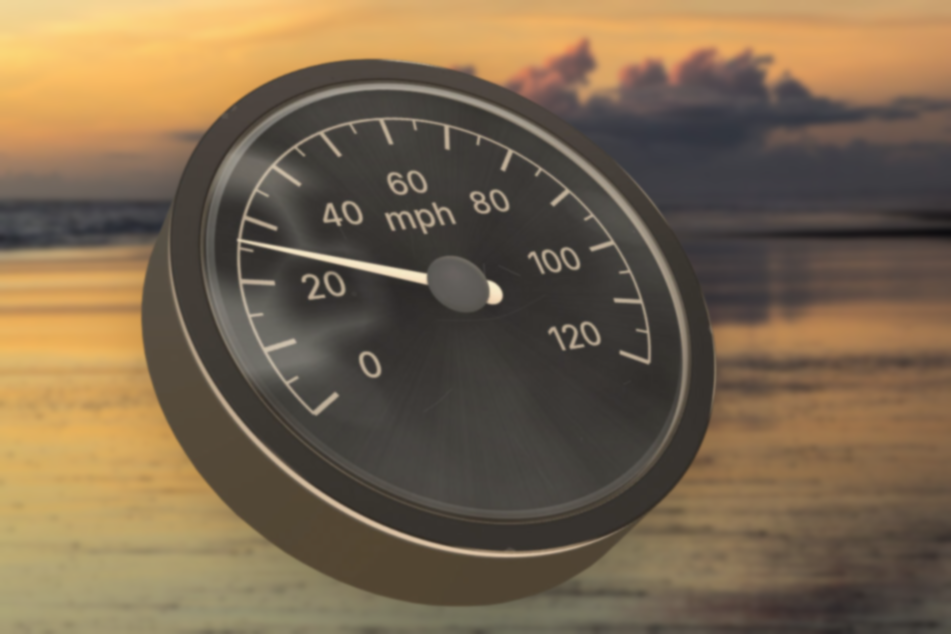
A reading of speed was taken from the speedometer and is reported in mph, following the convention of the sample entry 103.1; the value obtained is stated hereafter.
25
